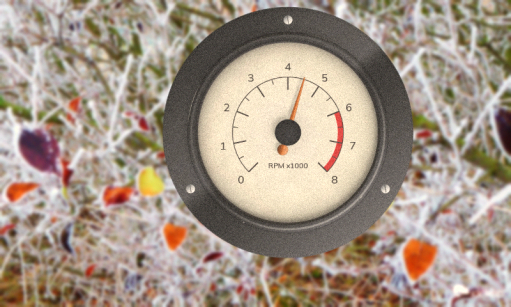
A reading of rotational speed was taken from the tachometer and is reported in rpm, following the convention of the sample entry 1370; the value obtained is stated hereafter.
4500
